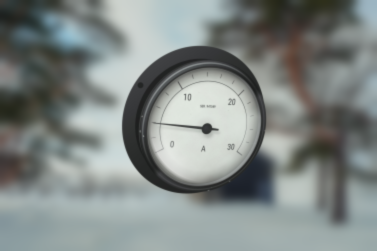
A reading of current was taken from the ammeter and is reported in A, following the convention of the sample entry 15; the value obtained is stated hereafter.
4
